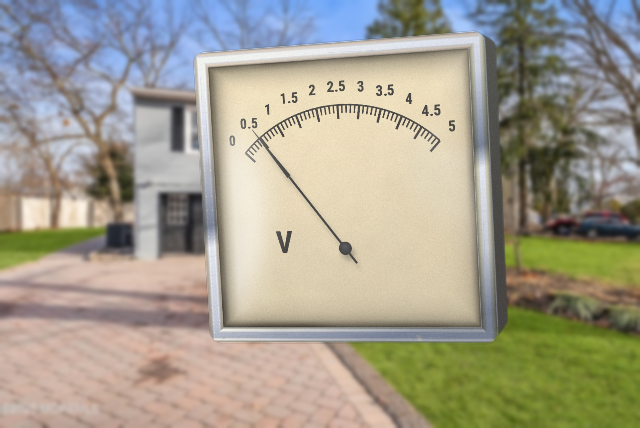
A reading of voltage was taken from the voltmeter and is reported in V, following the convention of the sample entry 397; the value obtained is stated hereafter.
0.5
